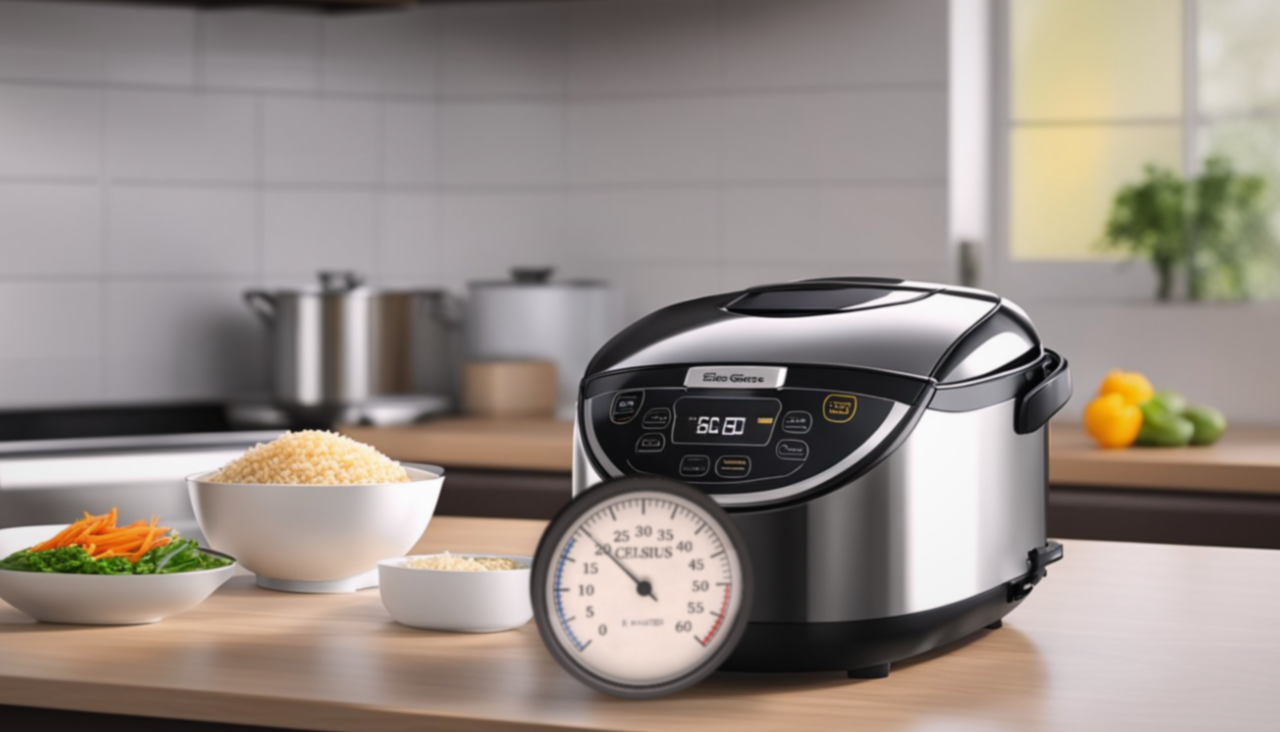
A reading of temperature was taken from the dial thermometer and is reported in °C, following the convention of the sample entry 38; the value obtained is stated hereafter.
20
